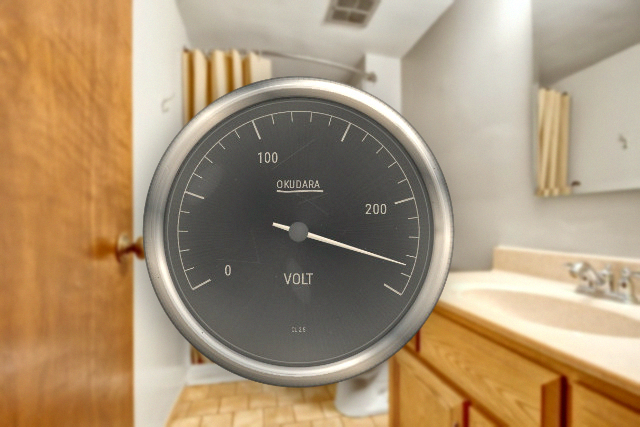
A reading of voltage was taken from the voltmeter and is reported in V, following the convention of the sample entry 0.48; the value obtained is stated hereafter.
235
